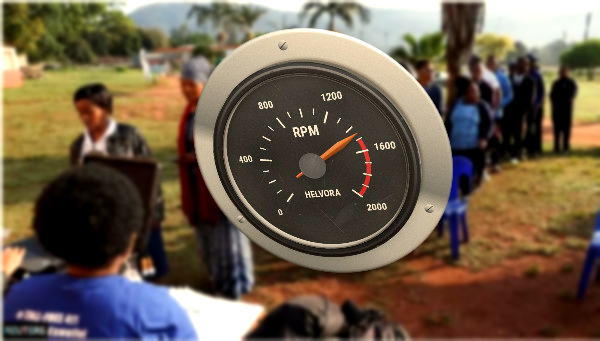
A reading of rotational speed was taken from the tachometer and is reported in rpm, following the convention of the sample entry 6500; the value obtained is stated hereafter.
1450
